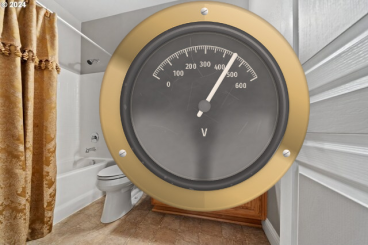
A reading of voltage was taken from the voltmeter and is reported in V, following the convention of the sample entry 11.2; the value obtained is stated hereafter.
450
